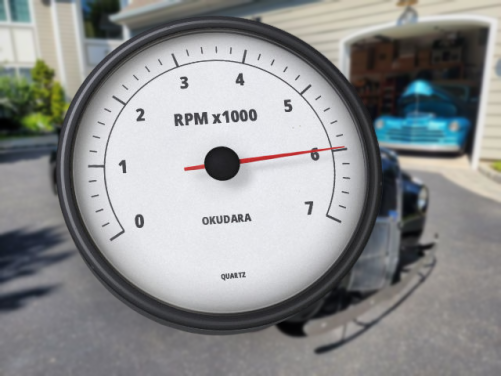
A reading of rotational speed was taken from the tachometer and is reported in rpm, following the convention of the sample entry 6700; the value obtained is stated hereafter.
6000
